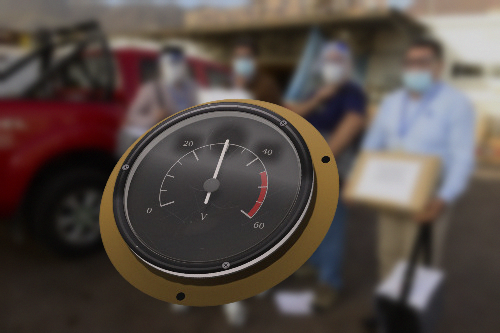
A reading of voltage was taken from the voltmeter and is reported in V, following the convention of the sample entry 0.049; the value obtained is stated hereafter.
30
